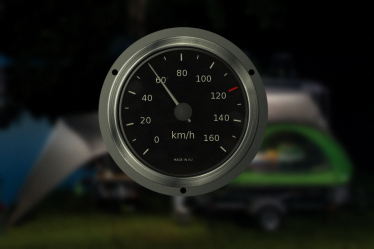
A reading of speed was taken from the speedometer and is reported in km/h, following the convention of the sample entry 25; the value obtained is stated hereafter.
60
